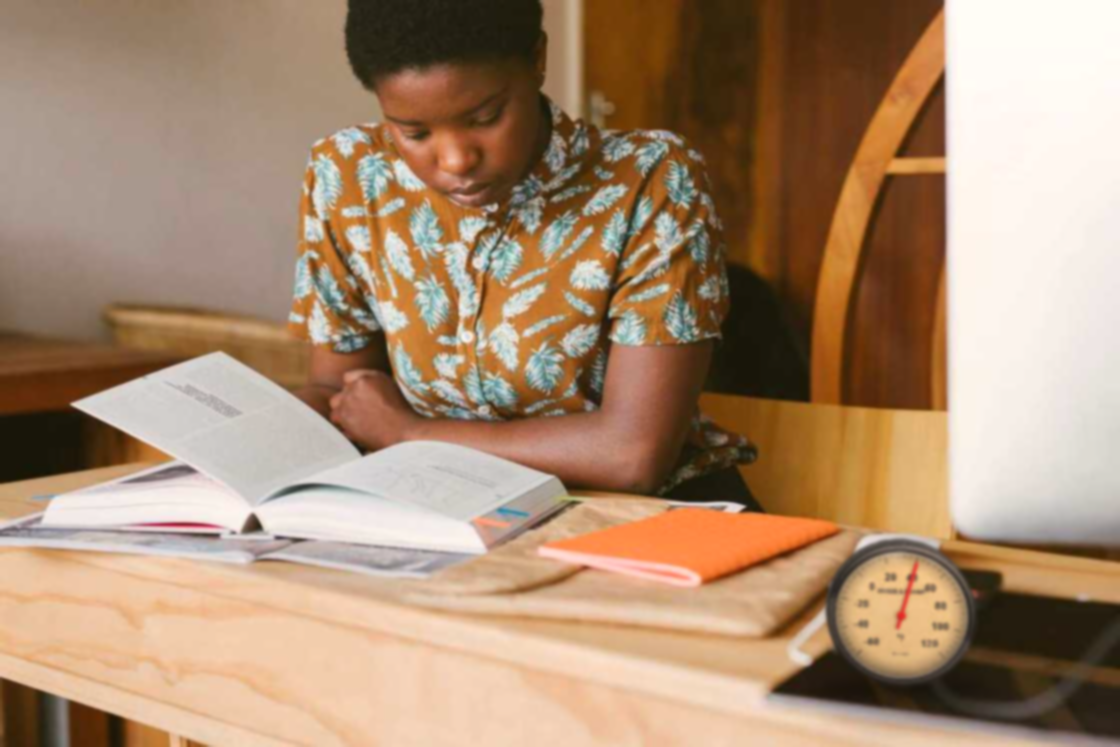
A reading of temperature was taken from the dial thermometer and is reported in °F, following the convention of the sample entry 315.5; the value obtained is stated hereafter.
40
